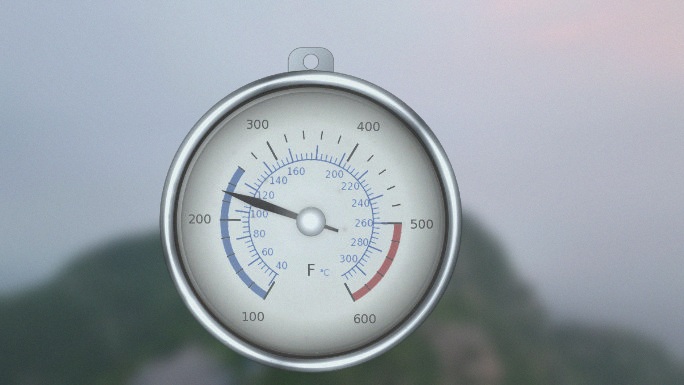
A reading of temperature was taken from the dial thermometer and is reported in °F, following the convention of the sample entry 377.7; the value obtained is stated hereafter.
230
